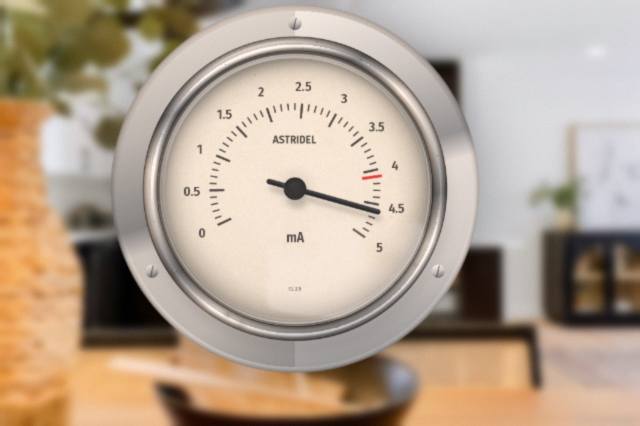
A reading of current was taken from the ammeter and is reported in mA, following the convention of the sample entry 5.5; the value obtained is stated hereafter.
4.6
